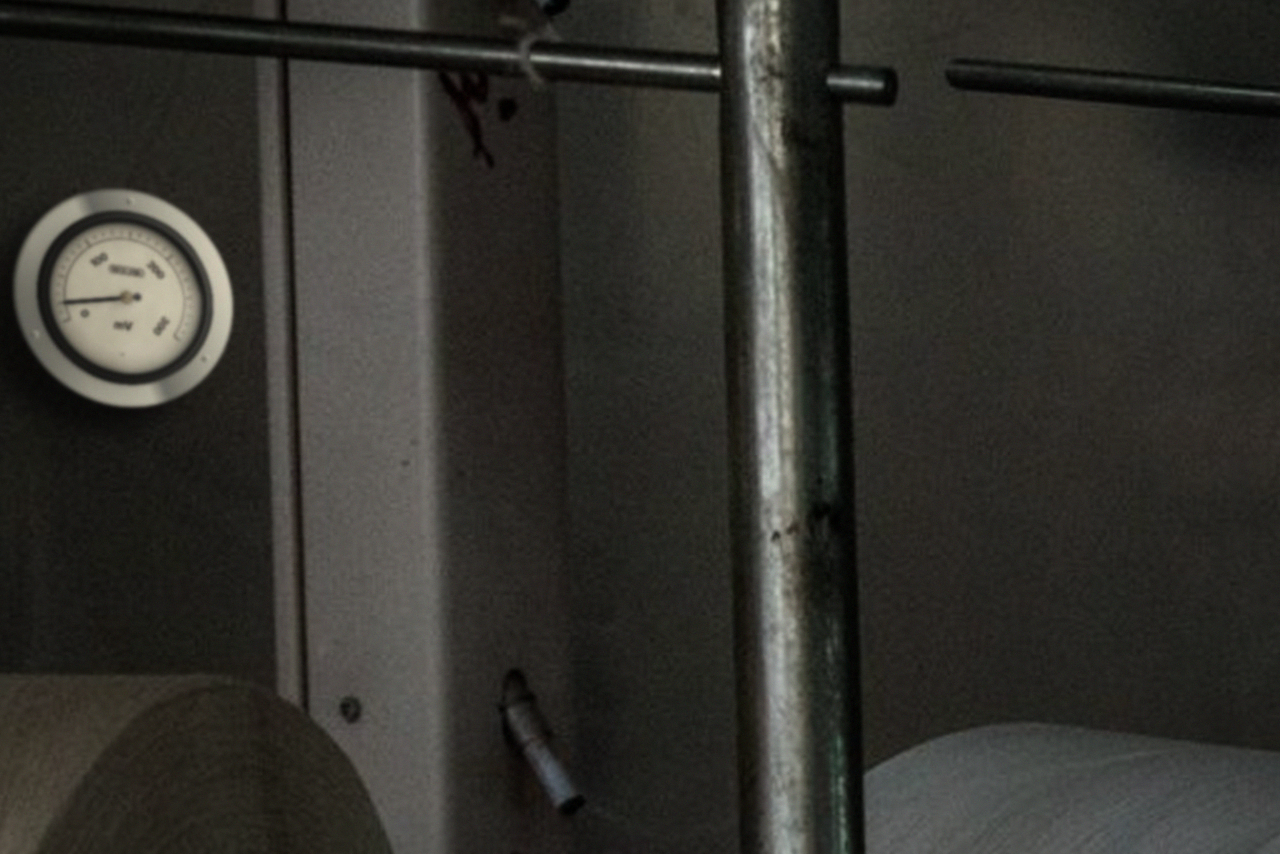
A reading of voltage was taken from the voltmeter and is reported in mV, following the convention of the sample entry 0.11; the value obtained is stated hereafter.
20
